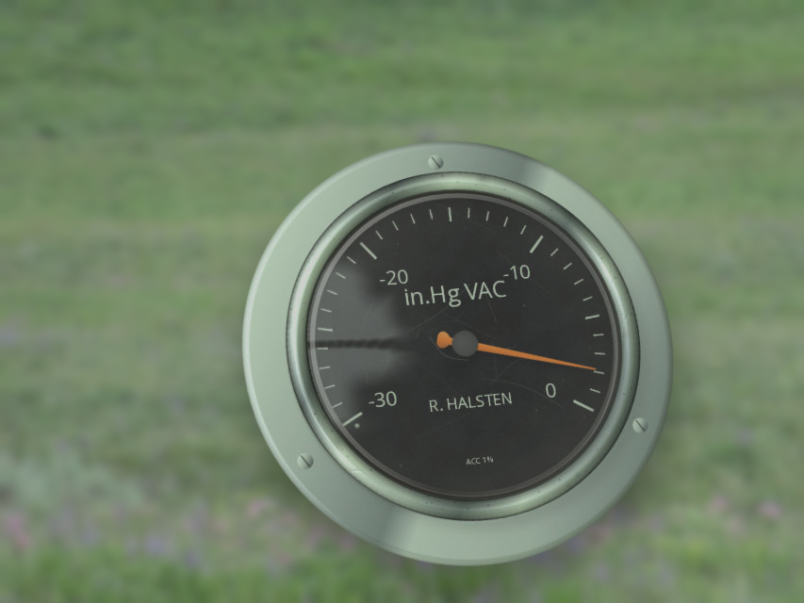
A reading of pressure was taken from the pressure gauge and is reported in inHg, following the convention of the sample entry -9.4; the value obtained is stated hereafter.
-2
